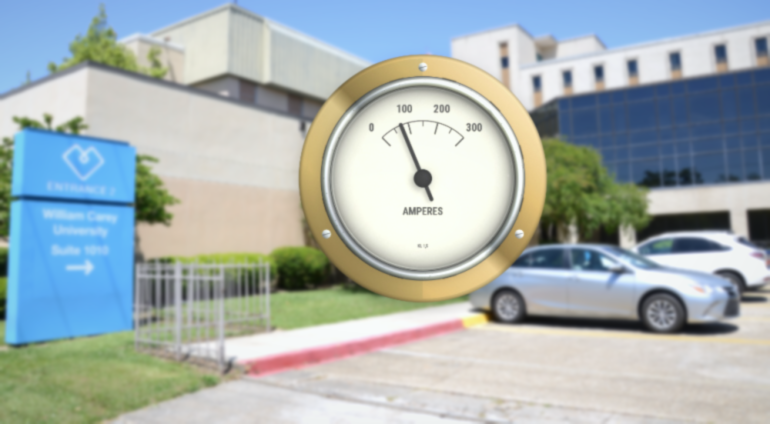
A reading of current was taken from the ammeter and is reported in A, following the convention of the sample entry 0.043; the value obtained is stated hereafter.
75
